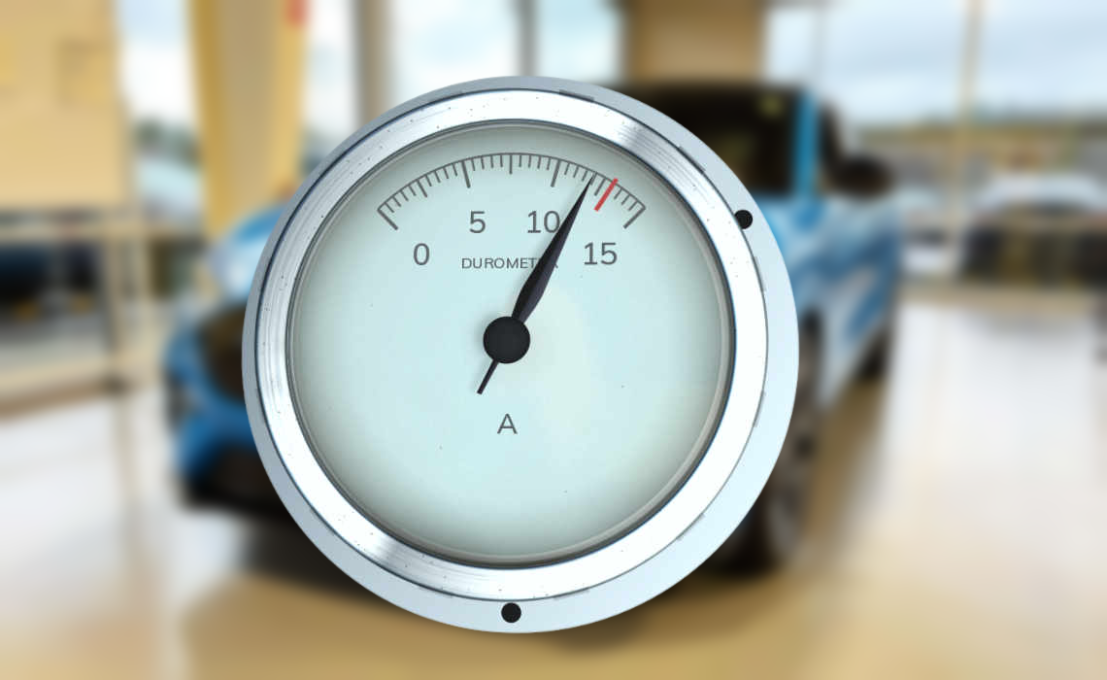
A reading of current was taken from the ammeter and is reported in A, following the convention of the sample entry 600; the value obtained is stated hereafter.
12
